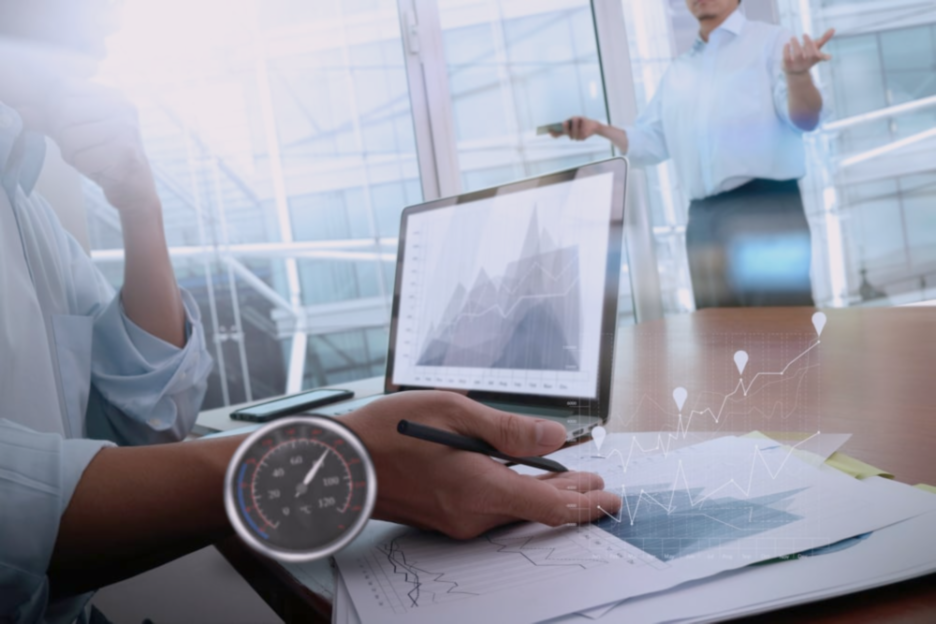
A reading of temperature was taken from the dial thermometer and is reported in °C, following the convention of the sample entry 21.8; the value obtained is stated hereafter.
80
